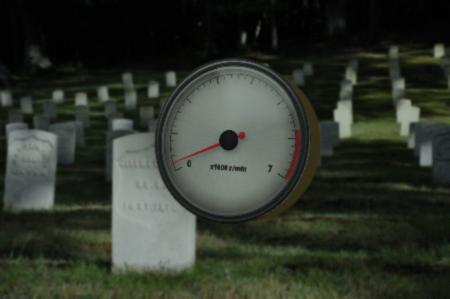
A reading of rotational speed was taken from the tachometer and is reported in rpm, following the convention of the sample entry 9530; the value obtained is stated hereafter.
200
